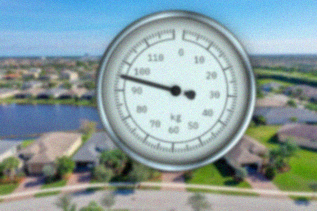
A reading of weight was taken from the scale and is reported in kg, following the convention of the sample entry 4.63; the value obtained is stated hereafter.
95
